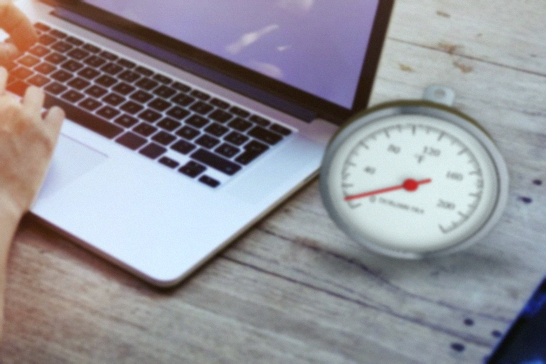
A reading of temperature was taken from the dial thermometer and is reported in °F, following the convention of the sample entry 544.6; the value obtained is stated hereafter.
10
